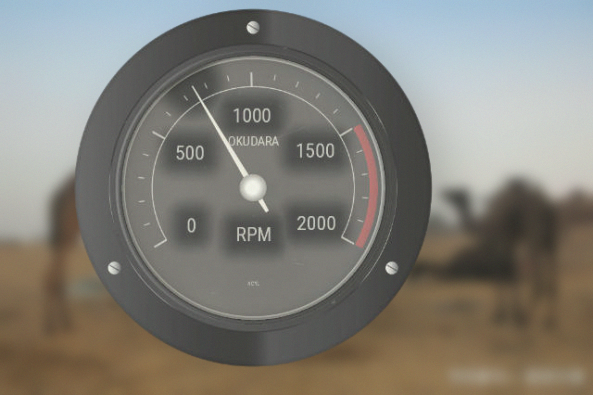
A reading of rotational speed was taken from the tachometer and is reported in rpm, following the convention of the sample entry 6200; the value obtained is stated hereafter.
750
